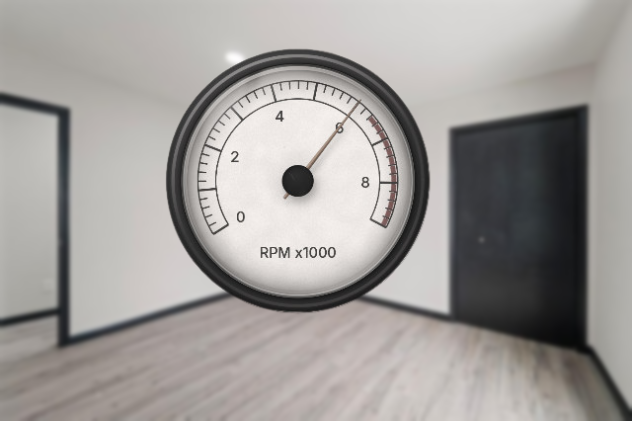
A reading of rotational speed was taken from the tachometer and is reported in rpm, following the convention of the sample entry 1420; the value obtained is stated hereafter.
6000
